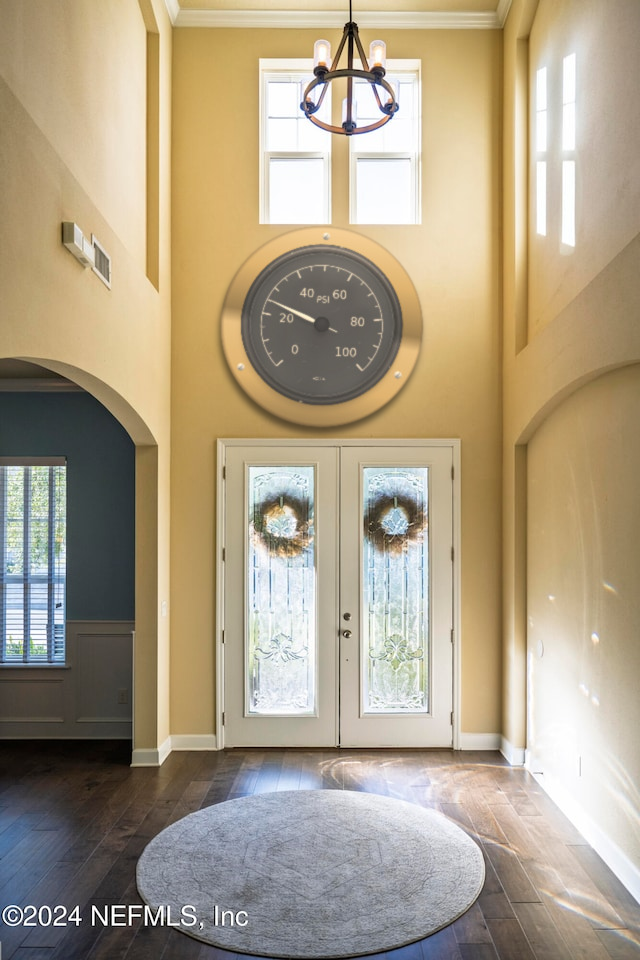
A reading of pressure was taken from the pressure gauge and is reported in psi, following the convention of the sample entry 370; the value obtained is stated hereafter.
25
